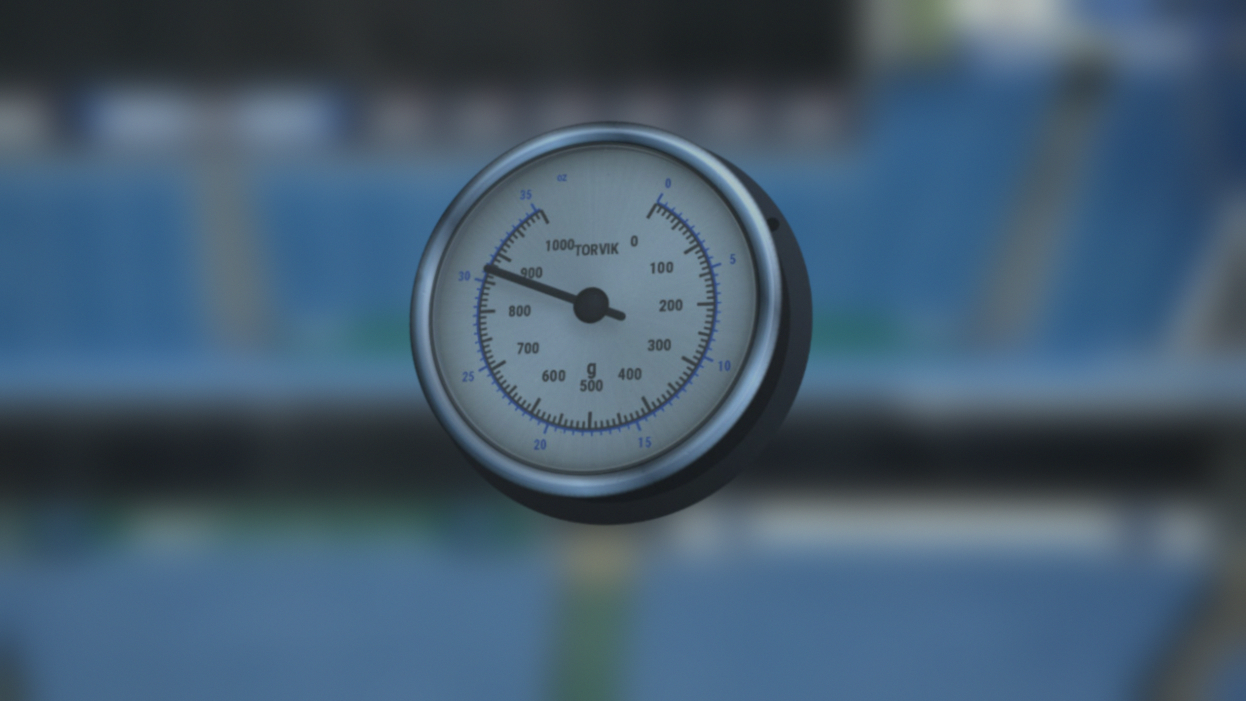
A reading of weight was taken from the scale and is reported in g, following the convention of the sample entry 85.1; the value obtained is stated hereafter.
870
